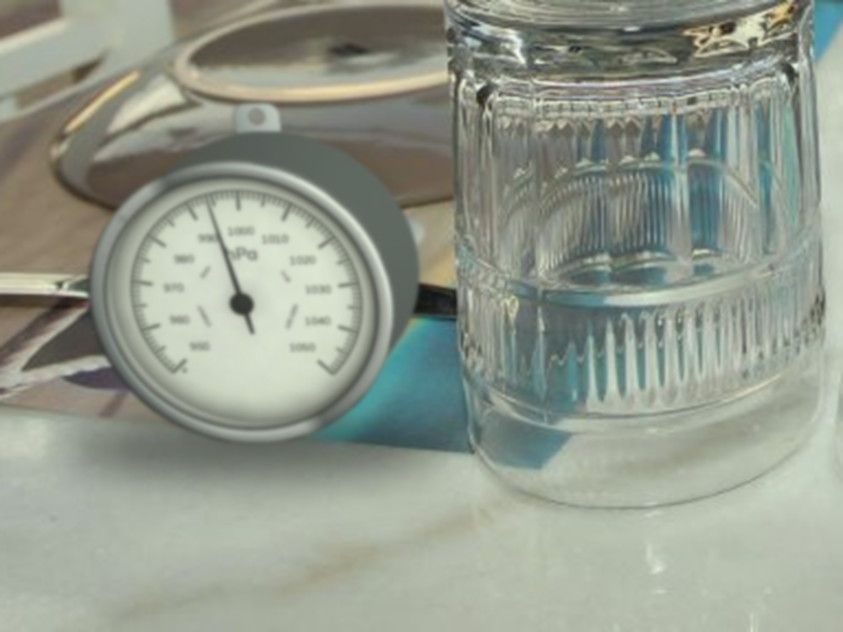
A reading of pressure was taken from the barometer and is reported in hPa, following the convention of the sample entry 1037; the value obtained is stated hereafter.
995
